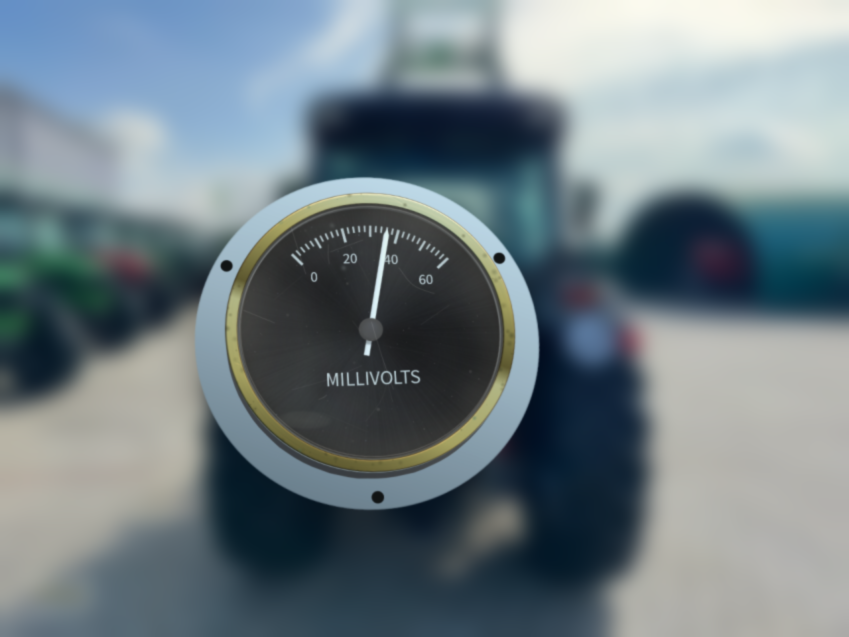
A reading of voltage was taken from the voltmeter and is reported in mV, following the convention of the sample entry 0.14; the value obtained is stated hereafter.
36
